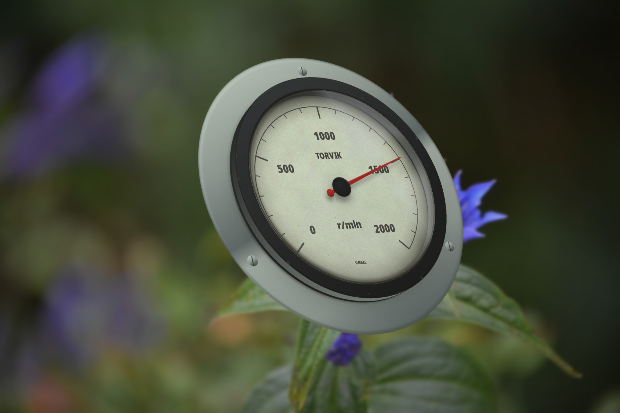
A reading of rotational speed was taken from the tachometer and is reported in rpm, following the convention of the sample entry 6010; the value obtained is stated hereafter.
1500
